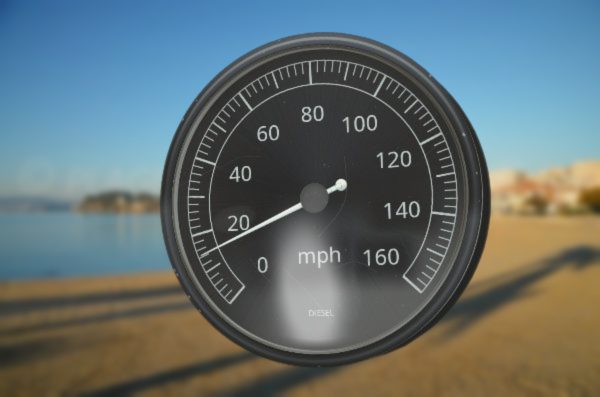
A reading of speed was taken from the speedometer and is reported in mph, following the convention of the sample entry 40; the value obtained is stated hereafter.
14
